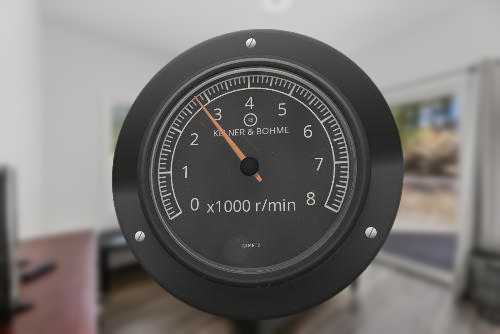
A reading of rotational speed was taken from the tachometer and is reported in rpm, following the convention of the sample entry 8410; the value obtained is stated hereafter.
2800
